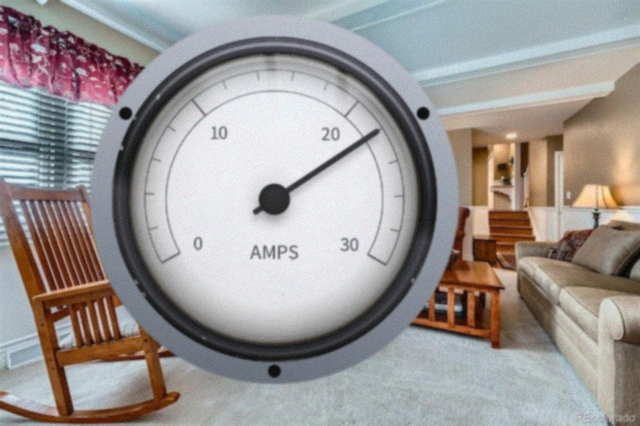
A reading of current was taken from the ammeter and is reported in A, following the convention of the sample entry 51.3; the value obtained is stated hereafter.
22
